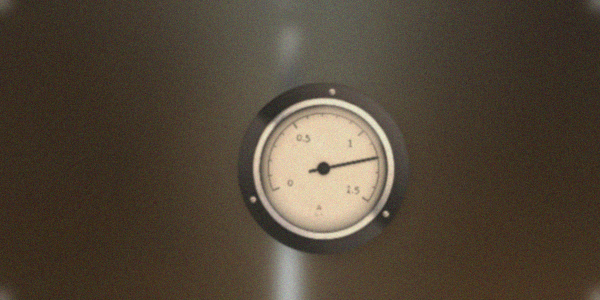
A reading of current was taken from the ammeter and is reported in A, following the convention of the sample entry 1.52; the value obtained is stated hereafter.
1.2
